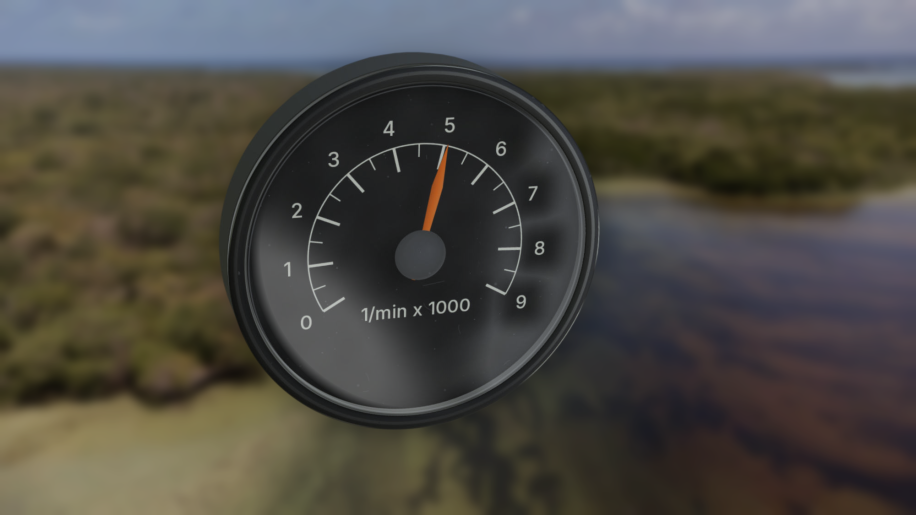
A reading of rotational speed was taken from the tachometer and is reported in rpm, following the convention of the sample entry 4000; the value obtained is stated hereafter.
5000
